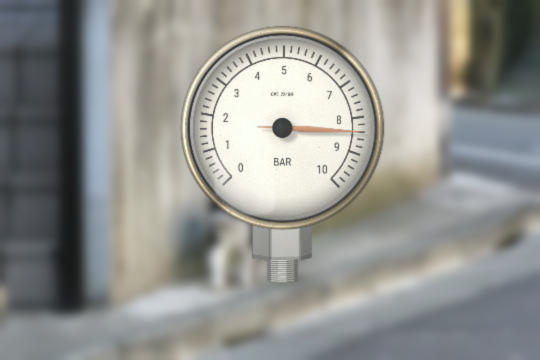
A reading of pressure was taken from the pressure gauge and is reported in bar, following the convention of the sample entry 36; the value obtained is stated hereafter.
8.4
